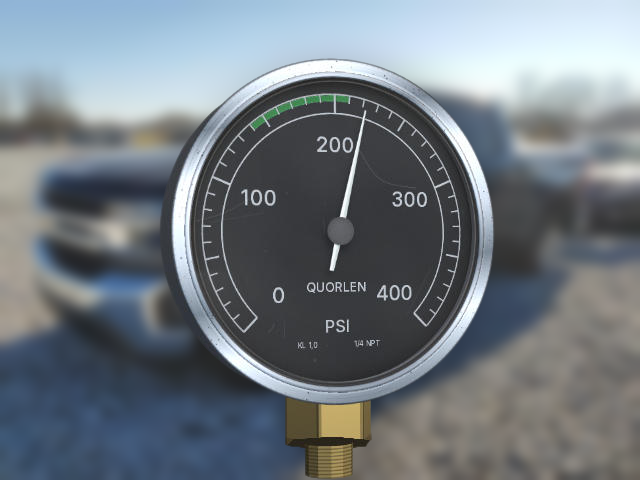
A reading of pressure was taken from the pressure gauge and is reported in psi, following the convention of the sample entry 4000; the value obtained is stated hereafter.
220
